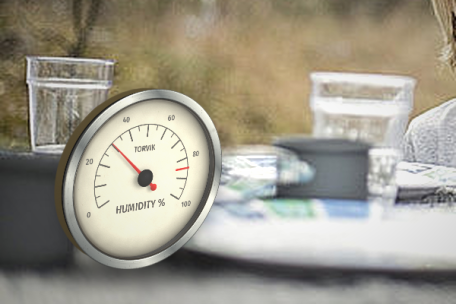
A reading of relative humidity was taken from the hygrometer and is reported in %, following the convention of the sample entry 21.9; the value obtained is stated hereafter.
30
